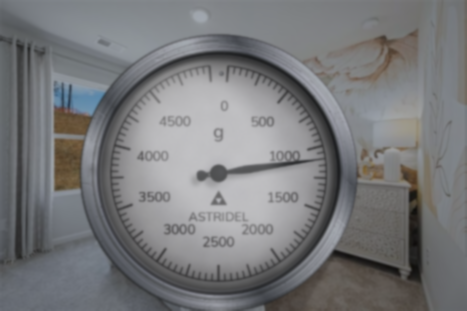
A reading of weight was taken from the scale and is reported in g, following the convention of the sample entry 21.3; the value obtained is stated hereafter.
1100
